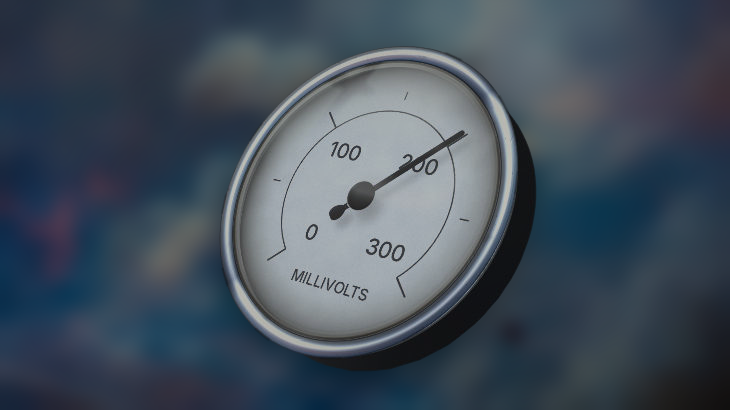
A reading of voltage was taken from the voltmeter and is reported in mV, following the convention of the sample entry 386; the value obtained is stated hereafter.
200
